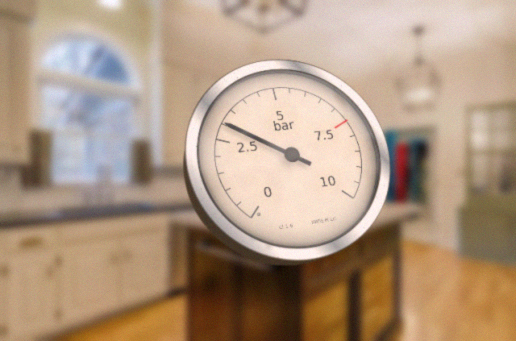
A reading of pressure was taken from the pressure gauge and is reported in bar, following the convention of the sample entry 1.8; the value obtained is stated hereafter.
3
